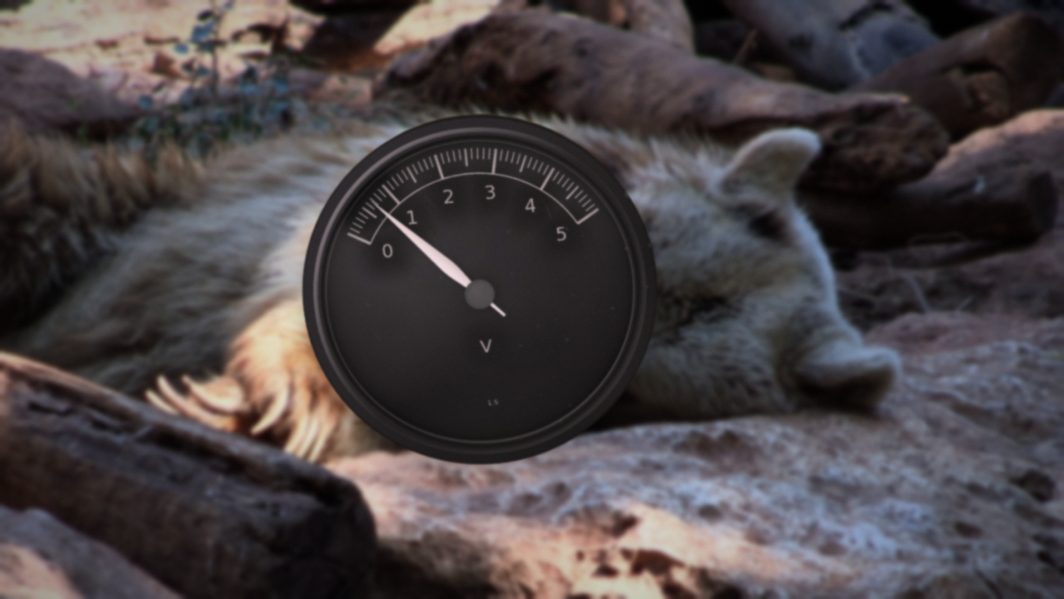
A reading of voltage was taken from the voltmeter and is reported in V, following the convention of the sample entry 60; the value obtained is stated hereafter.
0.7
